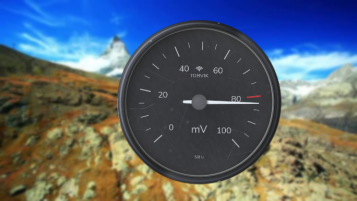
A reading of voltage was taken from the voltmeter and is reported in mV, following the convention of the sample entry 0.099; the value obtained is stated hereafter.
82.5
